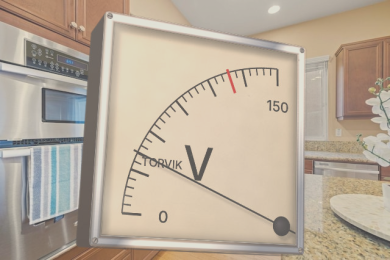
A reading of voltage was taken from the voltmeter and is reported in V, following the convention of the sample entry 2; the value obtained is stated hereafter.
35
